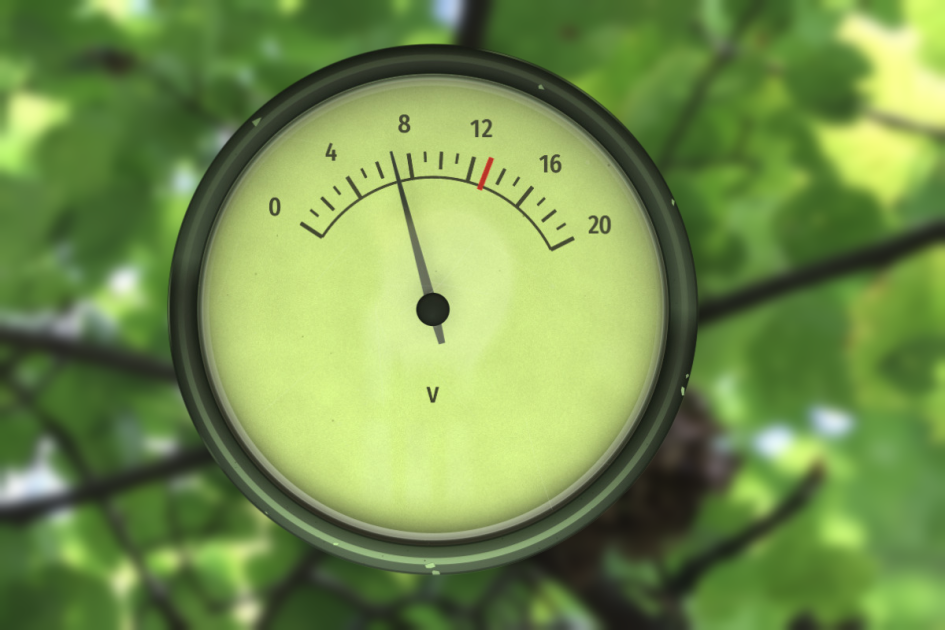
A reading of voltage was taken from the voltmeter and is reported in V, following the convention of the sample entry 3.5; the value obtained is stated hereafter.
7
